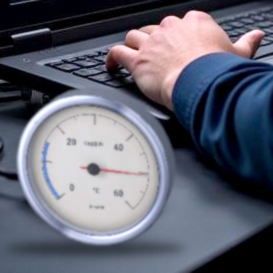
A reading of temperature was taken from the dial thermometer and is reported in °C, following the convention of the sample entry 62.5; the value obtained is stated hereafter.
50
